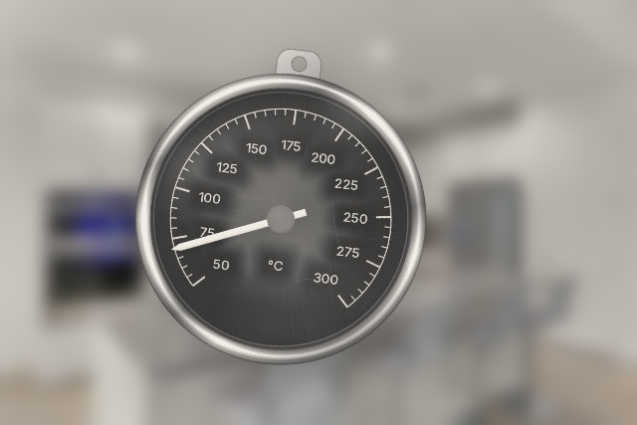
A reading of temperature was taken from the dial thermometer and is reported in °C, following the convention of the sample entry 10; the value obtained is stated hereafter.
70
